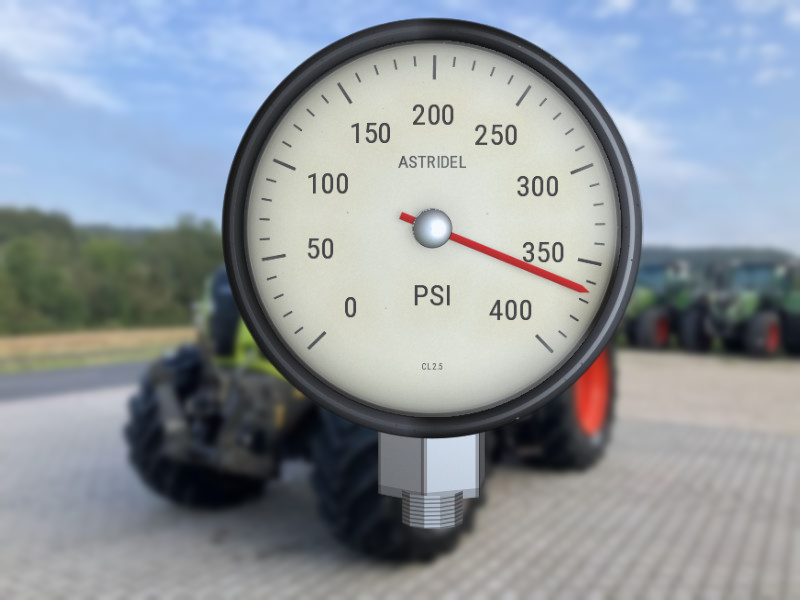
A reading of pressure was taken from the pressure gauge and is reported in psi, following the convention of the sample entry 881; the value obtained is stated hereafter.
365
